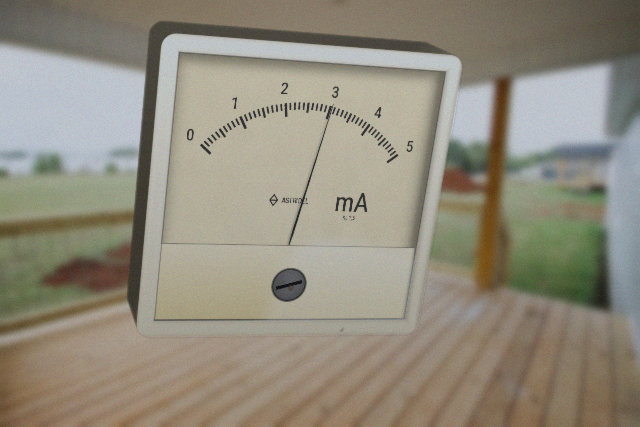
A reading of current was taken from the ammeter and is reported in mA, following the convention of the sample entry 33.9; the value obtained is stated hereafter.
3
